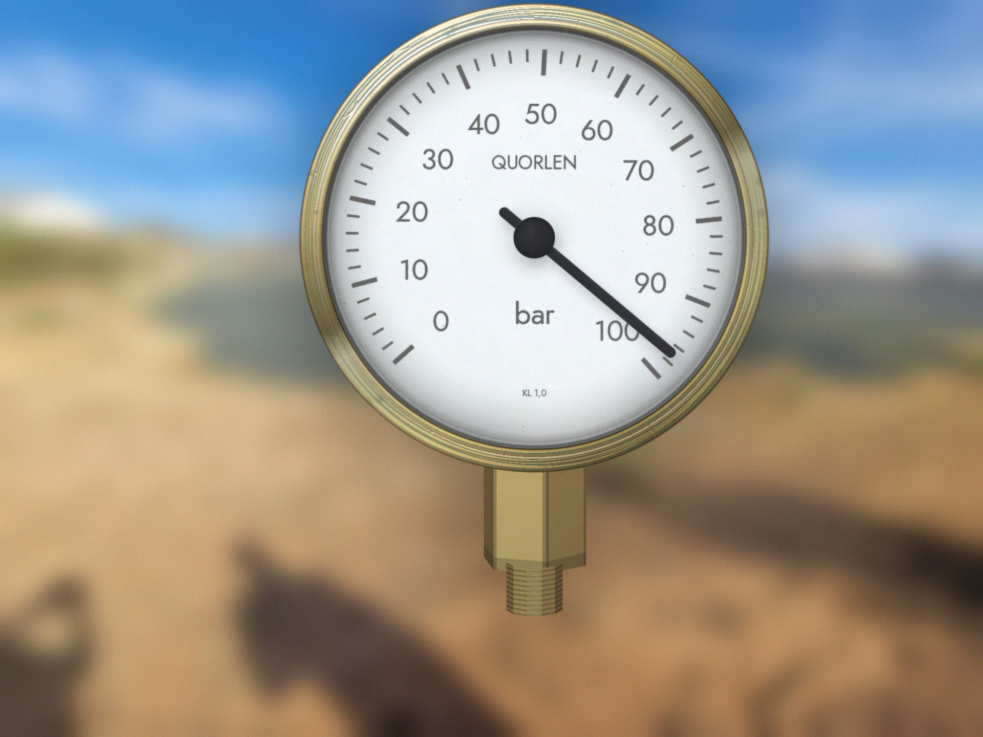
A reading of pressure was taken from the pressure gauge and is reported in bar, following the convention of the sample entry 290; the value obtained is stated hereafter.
97
